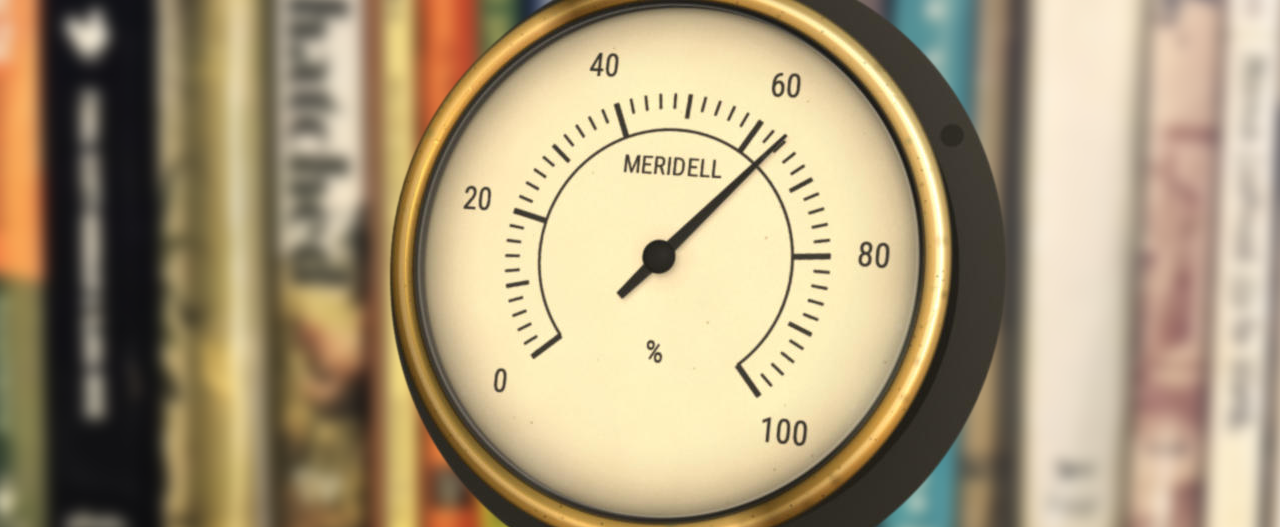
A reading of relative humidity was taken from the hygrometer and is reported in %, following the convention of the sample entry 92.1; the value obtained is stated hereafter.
64
